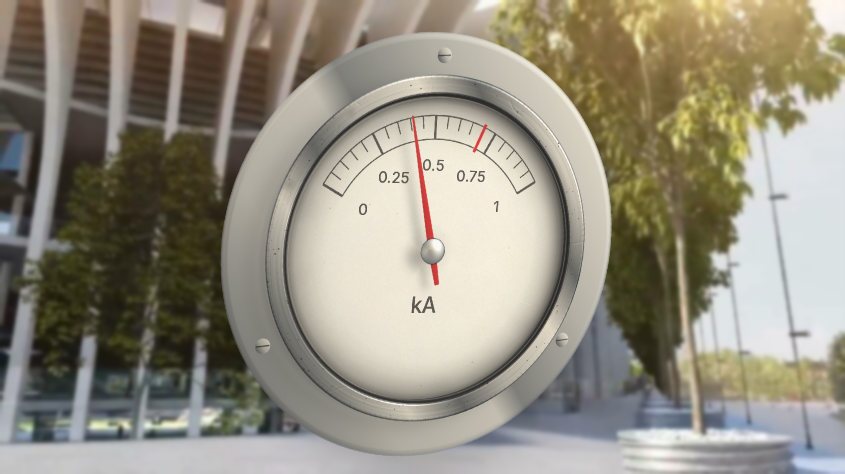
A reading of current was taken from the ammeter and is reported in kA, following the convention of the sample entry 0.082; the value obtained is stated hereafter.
0.4
